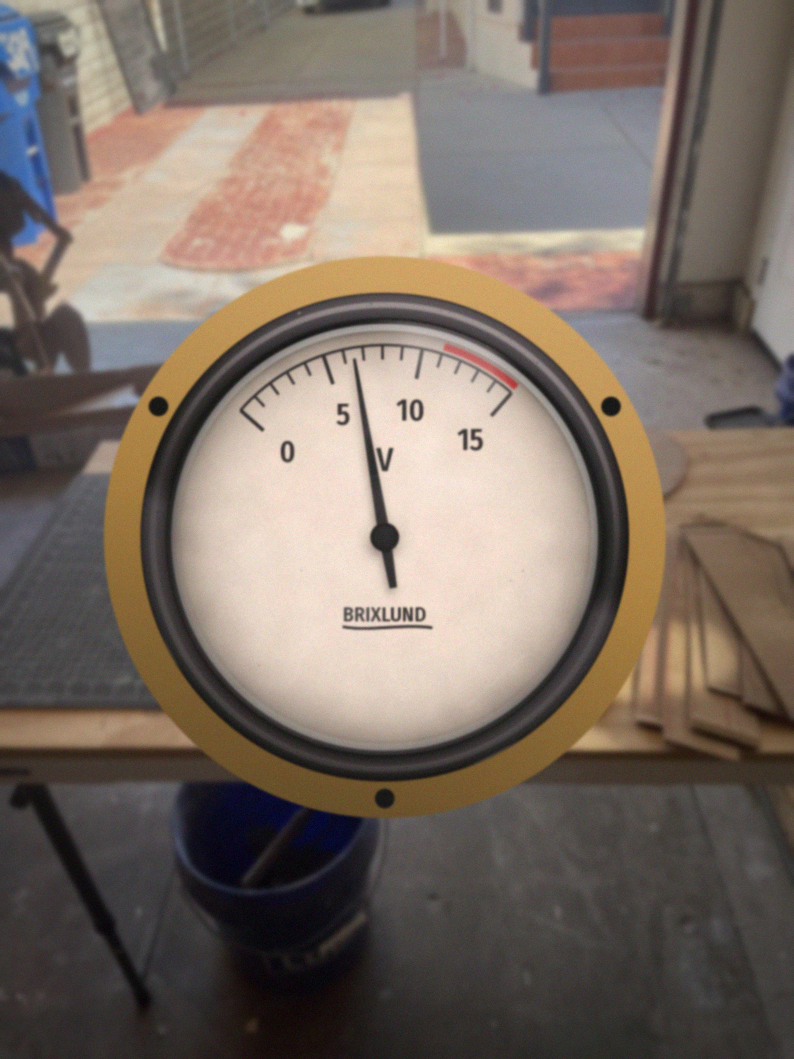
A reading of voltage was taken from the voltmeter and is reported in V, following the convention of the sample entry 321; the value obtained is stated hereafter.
6.5
